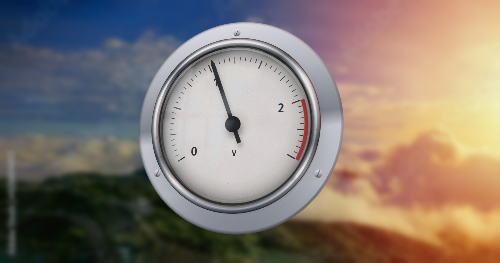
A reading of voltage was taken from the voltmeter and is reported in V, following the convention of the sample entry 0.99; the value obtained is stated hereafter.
1.05
